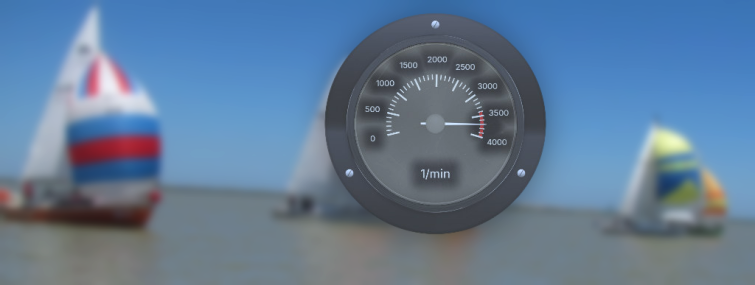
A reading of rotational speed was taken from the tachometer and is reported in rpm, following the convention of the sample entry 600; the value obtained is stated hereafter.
3700
